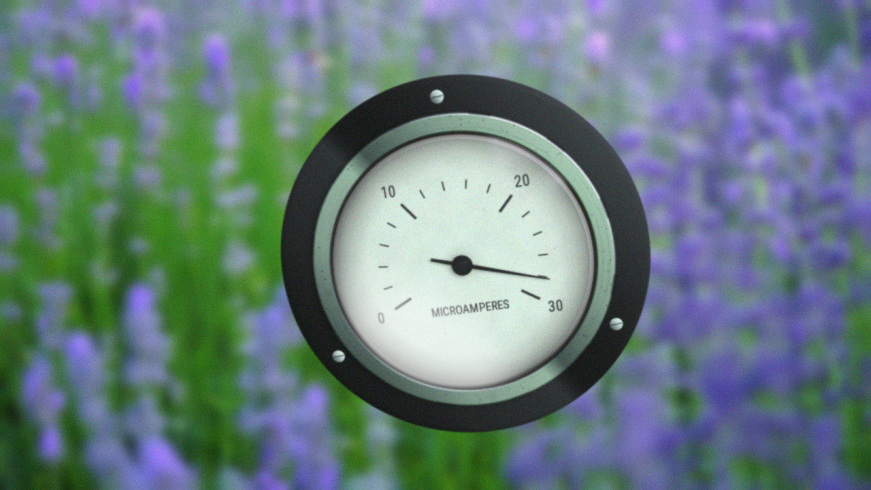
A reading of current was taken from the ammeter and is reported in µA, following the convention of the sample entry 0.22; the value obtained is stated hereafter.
28
